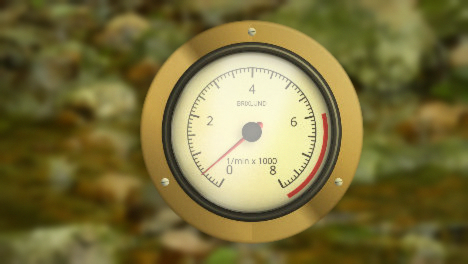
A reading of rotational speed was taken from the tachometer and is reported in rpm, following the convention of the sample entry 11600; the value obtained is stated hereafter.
500
